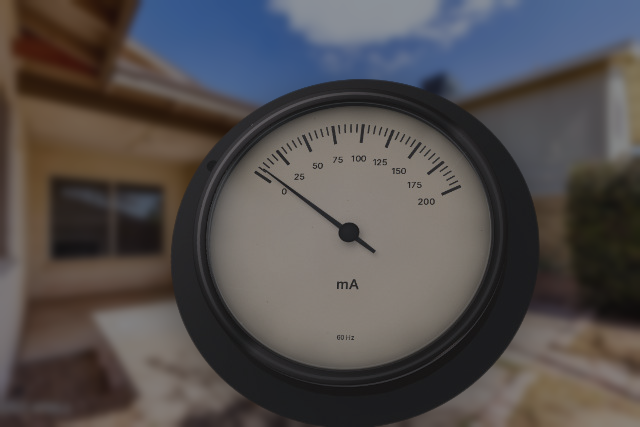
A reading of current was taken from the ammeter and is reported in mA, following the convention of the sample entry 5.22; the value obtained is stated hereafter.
5
